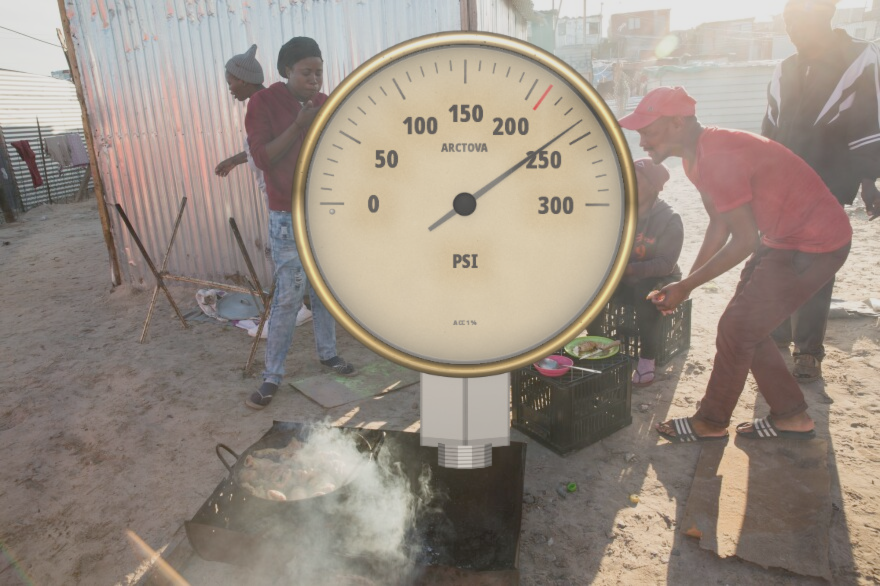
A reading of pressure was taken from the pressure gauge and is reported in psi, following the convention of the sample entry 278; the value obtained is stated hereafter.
240
